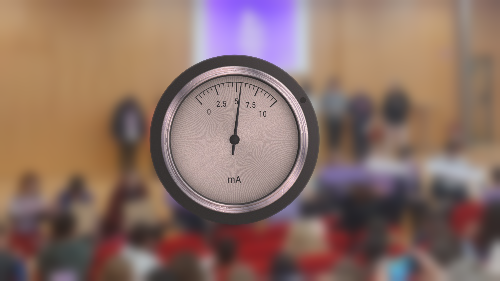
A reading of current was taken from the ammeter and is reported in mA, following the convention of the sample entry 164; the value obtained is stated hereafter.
5.5
